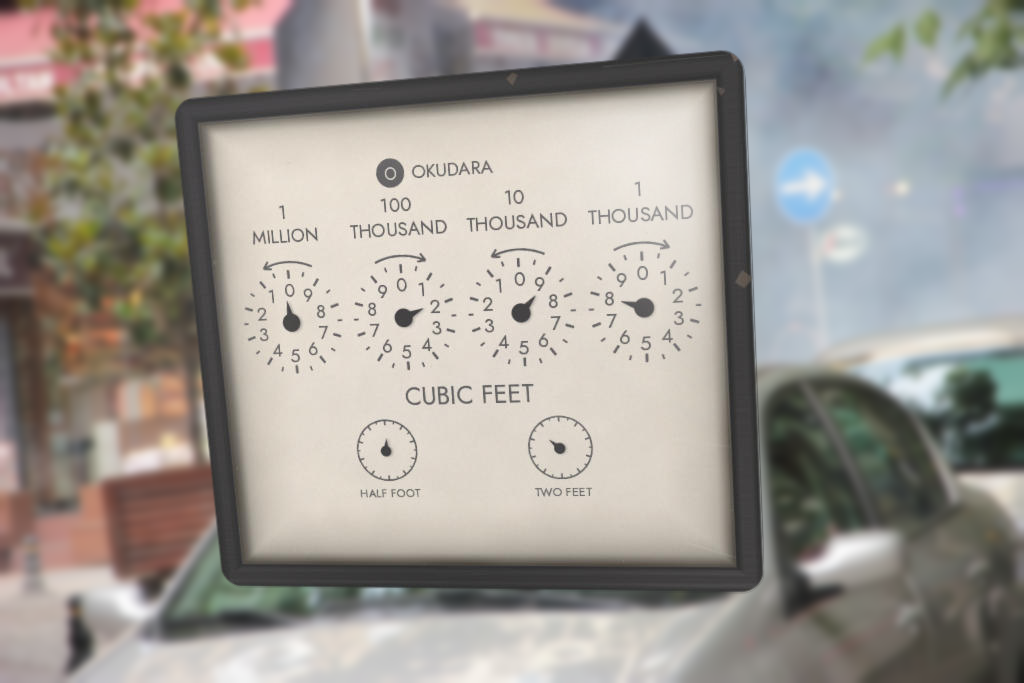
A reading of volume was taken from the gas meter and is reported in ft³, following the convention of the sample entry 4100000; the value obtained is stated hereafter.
18800
